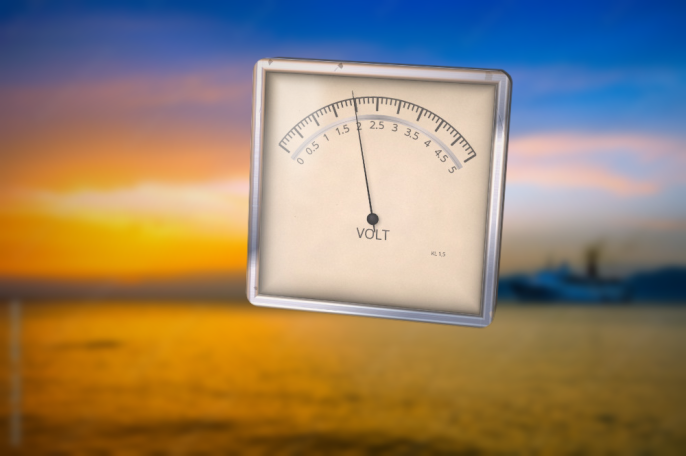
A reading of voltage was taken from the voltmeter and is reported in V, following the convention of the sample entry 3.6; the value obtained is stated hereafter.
2
